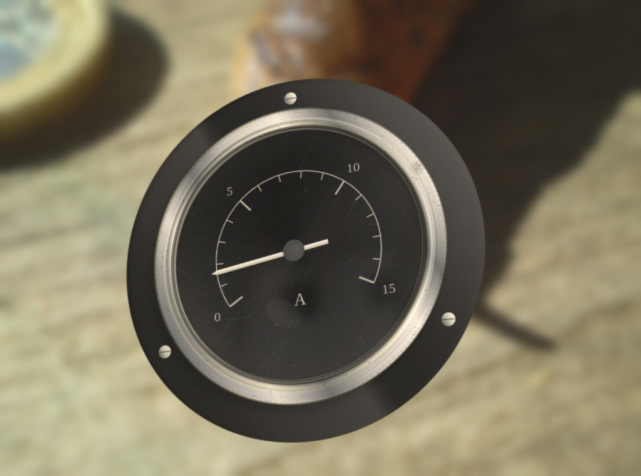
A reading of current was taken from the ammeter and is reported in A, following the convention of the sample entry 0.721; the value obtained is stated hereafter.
1.5
